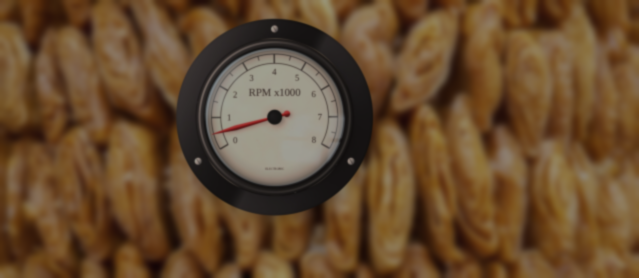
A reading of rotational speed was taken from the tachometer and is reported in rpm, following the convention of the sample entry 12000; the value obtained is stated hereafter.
500
